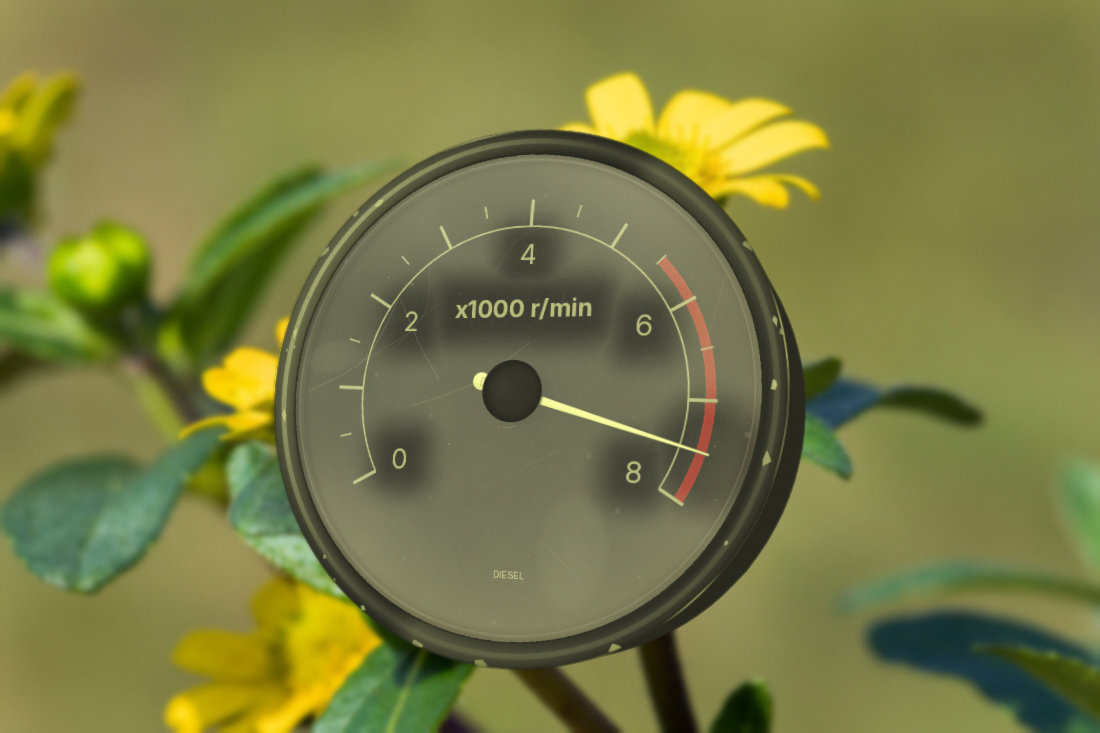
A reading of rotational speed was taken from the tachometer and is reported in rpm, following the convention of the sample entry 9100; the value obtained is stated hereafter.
7500
